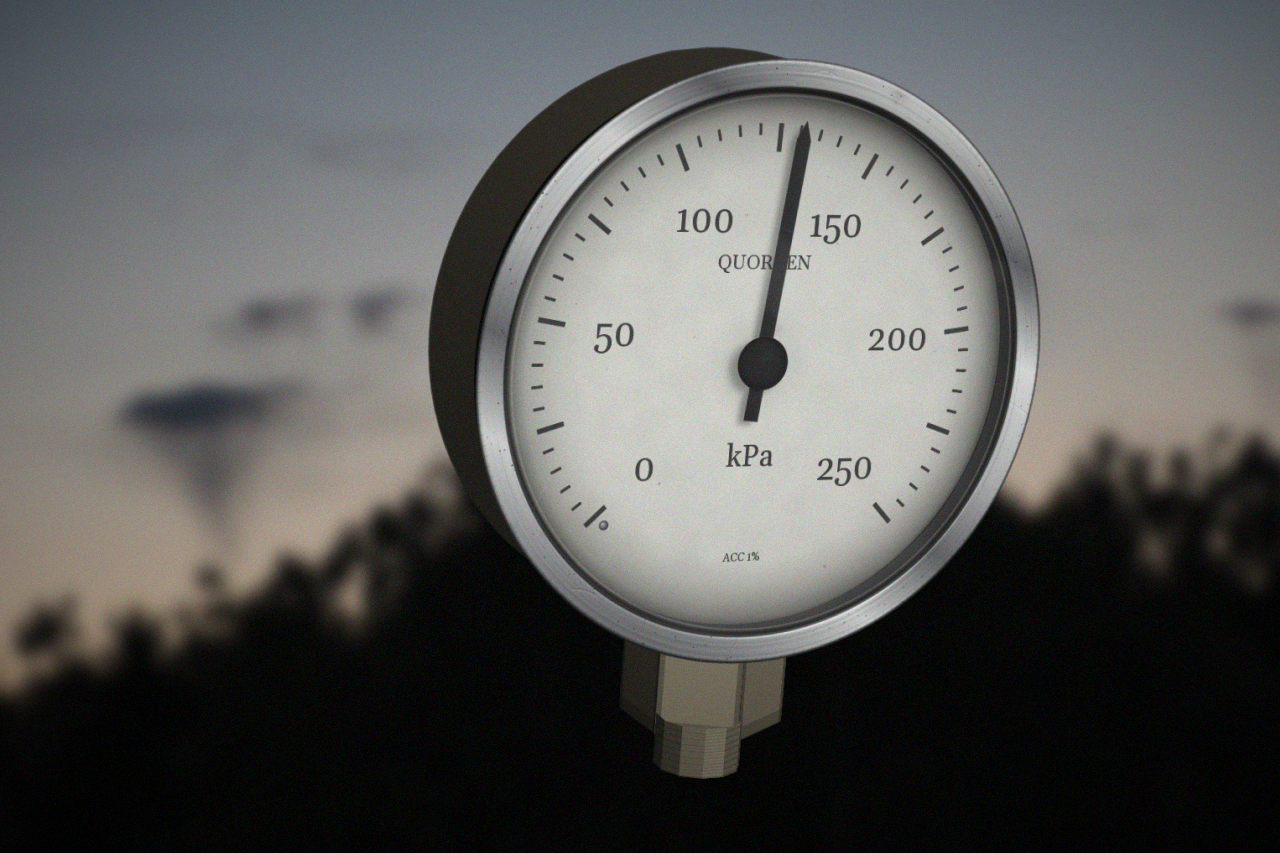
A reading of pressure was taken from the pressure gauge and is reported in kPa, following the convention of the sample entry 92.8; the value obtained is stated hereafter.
130
